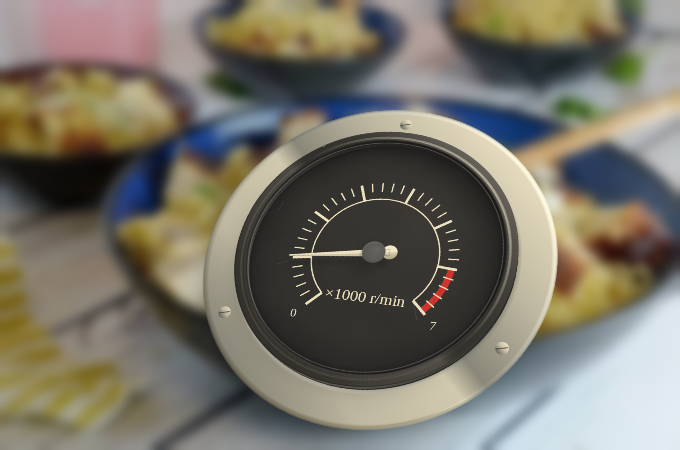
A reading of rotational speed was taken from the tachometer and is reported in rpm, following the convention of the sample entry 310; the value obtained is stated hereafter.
1000
